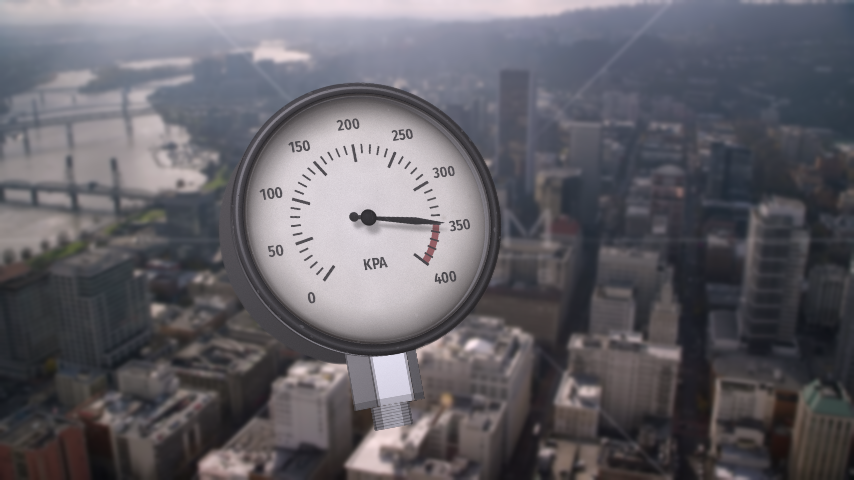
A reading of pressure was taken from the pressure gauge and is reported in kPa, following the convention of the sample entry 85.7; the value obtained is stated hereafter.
350
